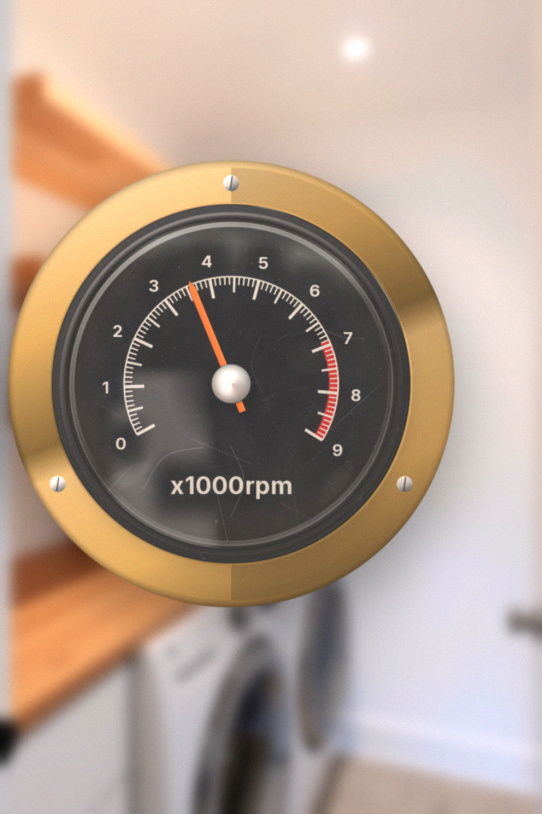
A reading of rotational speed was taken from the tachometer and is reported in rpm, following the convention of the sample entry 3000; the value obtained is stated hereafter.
3600
